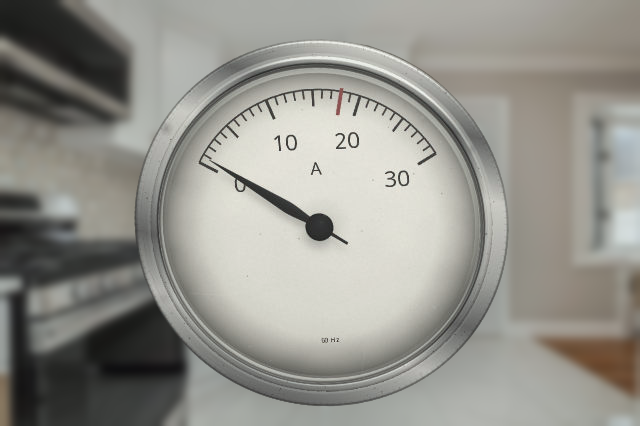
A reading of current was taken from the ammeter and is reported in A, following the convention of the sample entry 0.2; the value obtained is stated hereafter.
1
